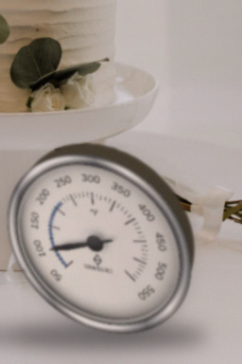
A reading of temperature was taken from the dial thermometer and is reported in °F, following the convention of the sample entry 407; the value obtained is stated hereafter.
100
